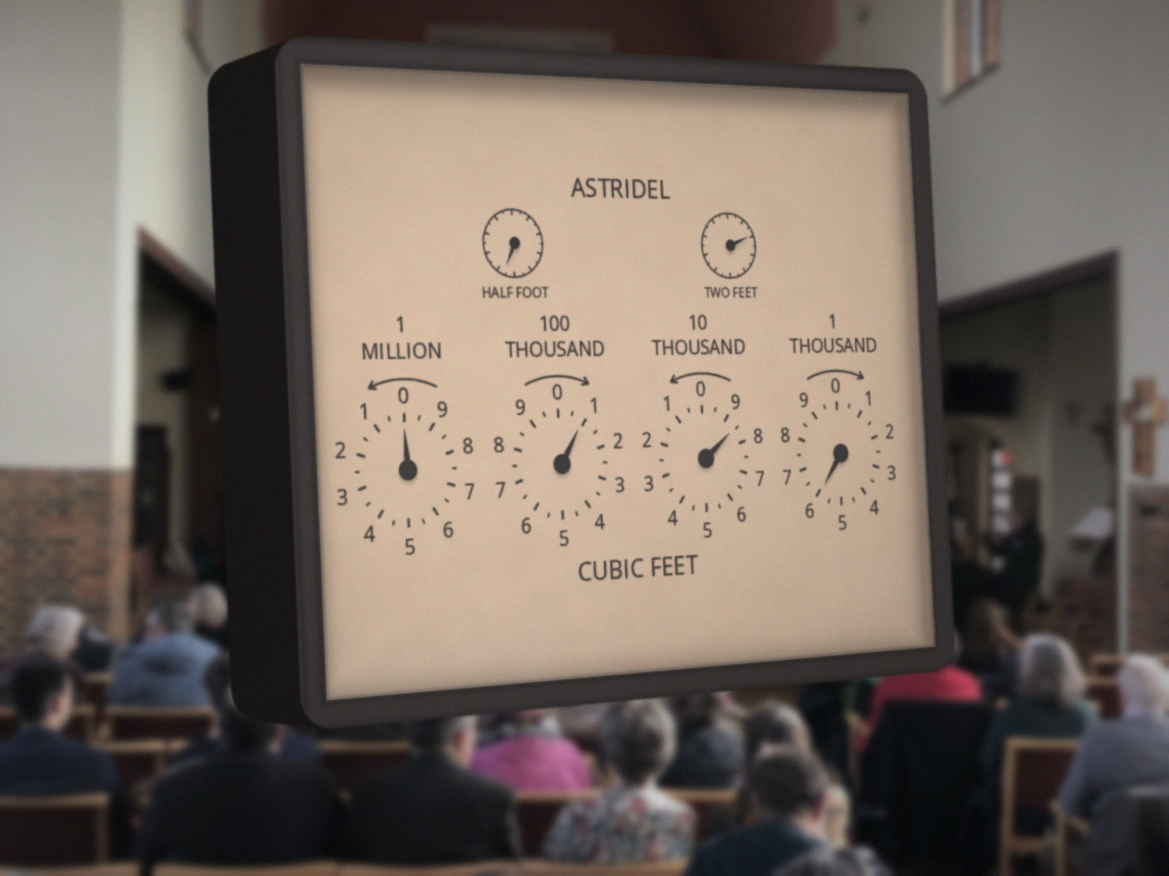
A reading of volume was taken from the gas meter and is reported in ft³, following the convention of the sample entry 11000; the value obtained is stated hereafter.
8600
